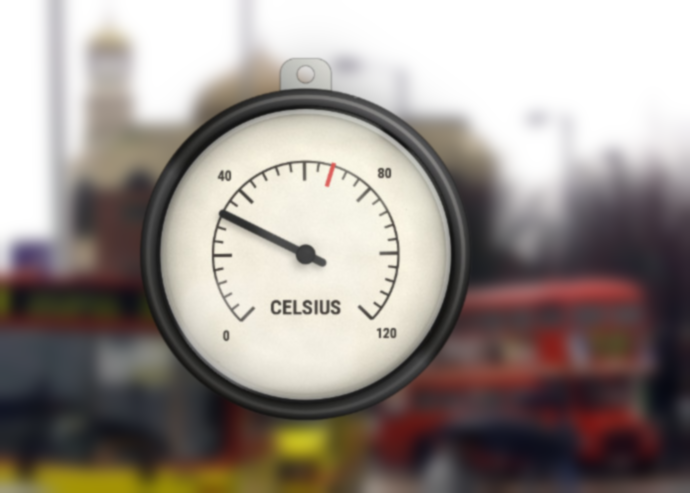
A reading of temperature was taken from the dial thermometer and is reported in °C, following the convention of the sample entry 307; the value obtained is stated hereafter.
32
